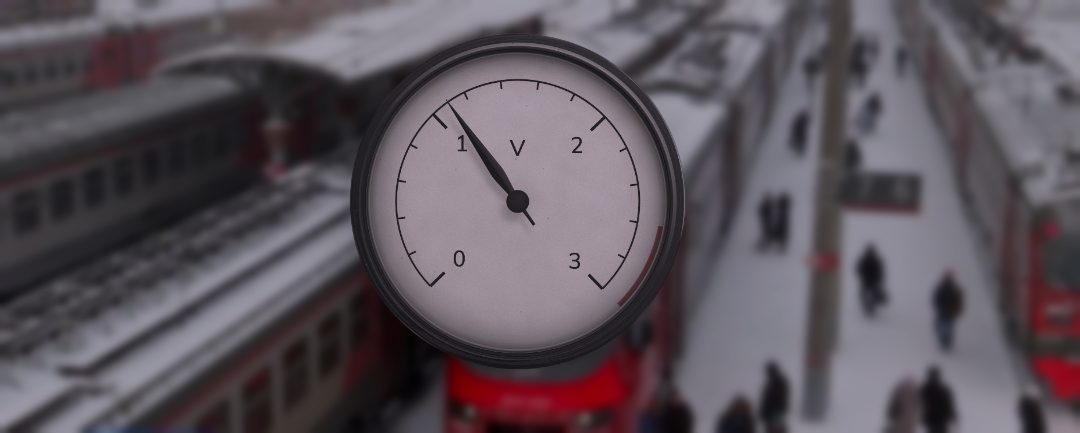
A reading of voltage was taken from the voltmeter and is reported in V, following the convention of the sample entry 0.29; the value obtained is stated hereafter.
1.1
